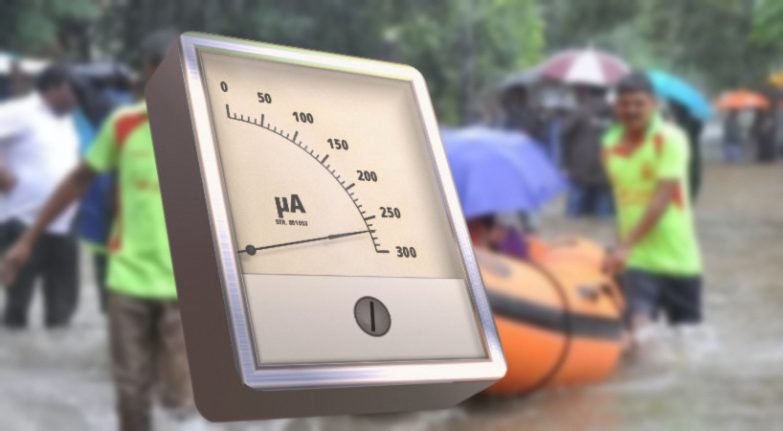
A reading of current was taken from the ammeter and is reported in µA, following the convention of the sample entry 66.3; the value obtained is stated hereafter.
270
